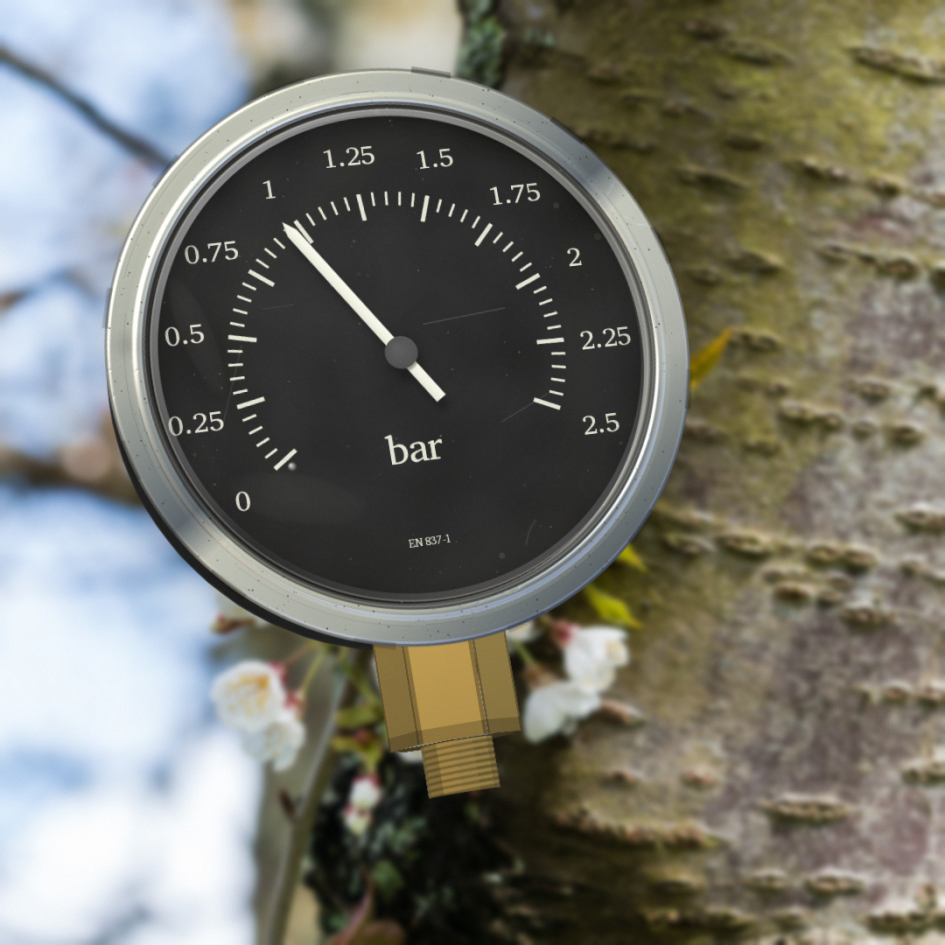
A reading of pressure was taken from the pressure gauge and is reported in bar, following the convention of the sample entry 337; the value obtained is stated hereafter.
0.95
